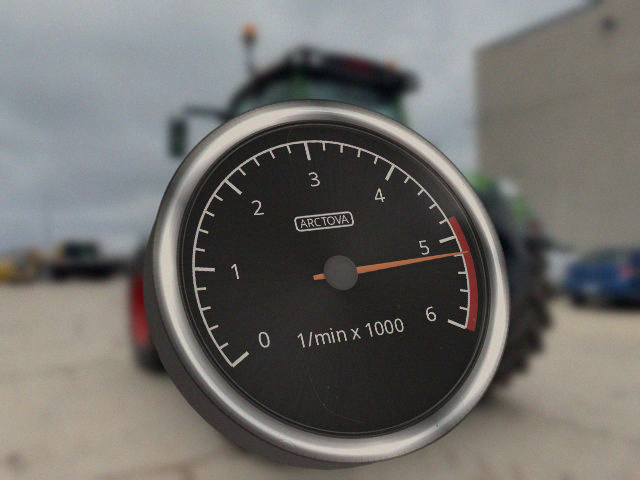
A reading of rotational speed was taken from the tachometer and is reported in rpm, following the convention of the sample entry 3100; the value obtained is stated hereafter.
5200
